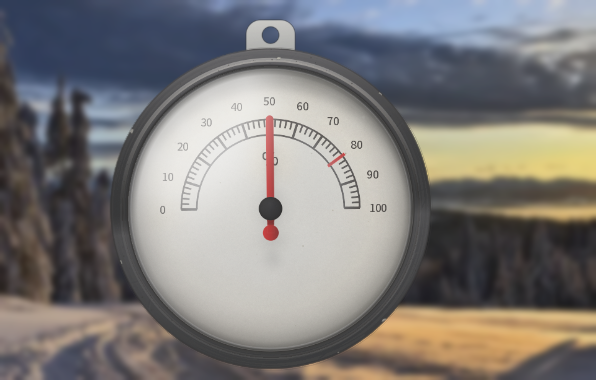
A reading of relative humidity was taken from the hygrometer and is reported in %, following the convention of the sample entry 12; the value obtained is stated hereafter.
50
